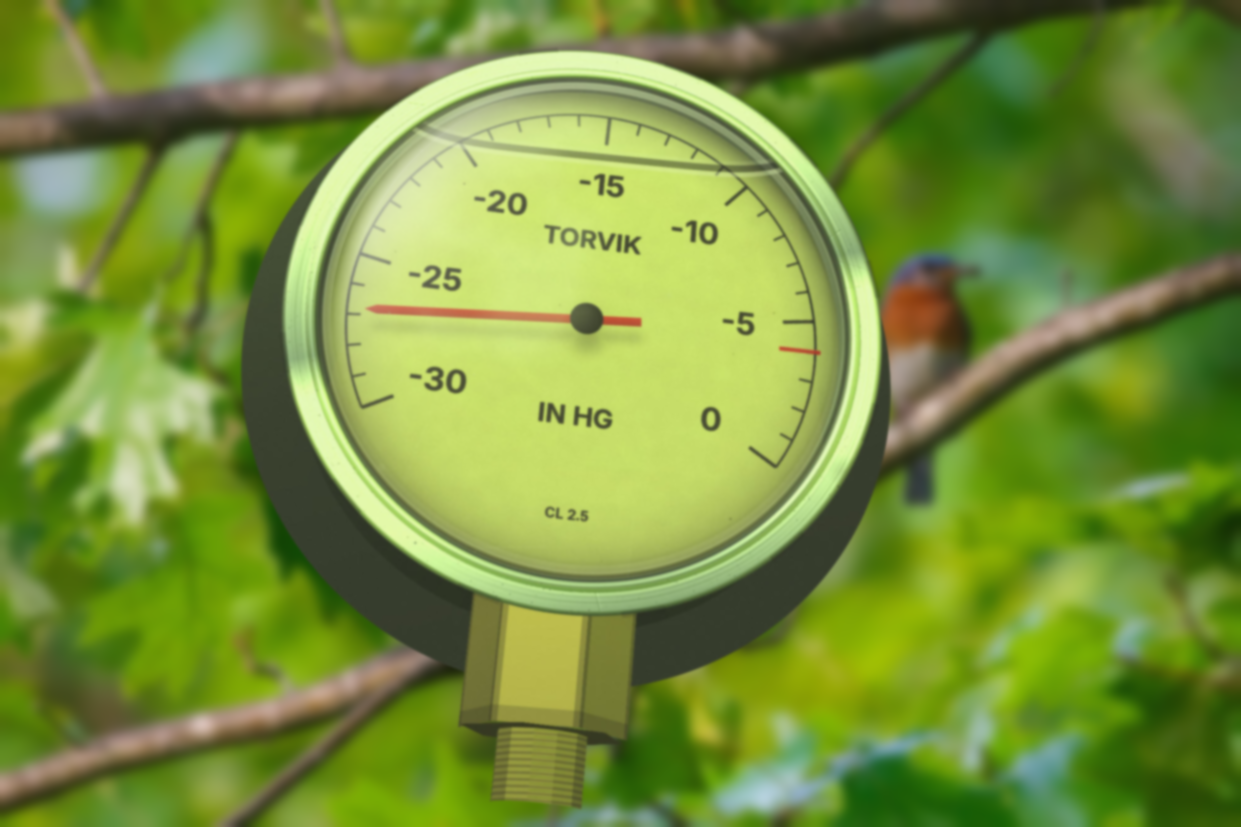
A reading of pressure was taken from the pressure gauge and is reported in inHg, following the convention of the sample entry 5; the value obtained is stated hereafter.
-27
